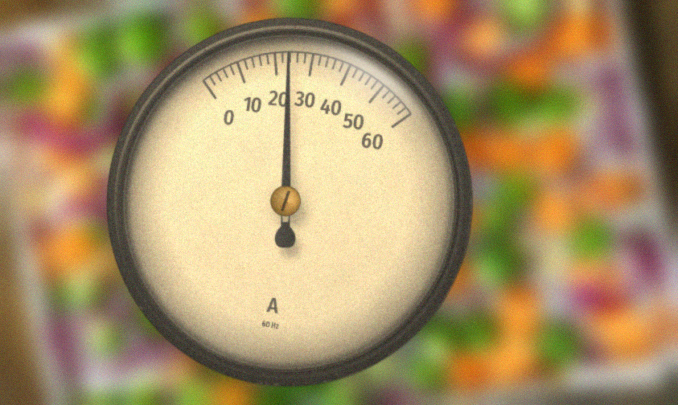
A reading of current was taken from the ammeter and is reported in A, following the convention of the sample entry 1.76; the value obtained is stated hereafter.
24
